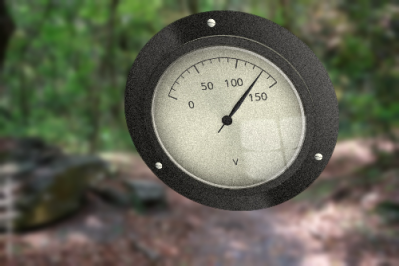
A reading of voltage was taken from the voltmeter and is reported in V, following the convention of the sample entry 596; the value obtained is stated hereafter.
130
